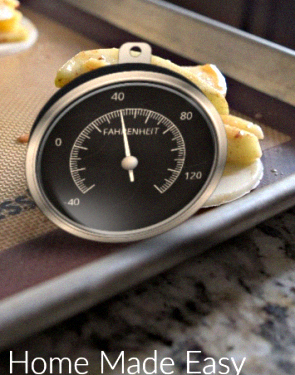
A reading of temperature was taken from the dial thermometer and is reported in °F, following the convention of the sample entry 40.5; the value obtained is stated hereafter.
40
